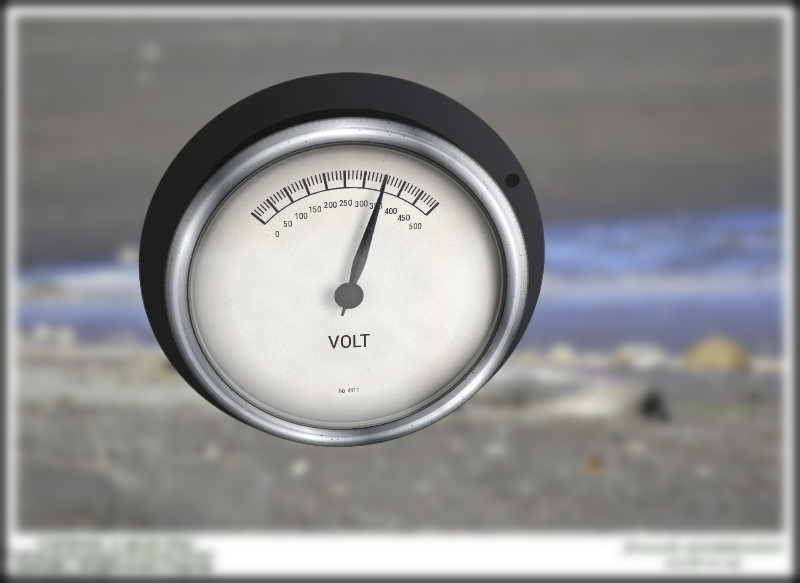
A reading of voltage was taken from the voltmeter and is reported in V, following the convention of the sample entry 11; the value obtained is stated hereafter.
350
